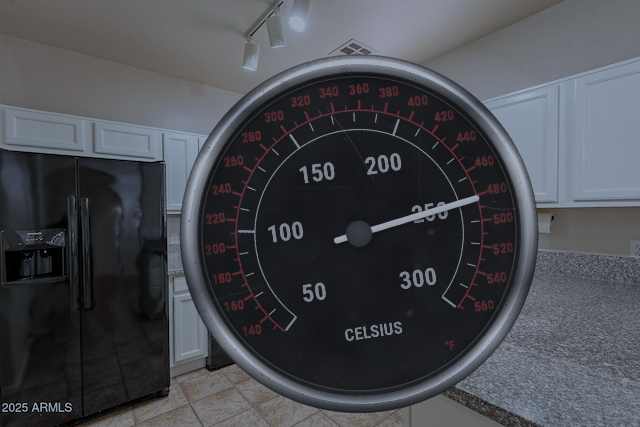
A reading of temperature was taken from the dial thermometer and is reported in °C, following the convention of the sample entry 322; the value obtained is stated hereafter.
250
